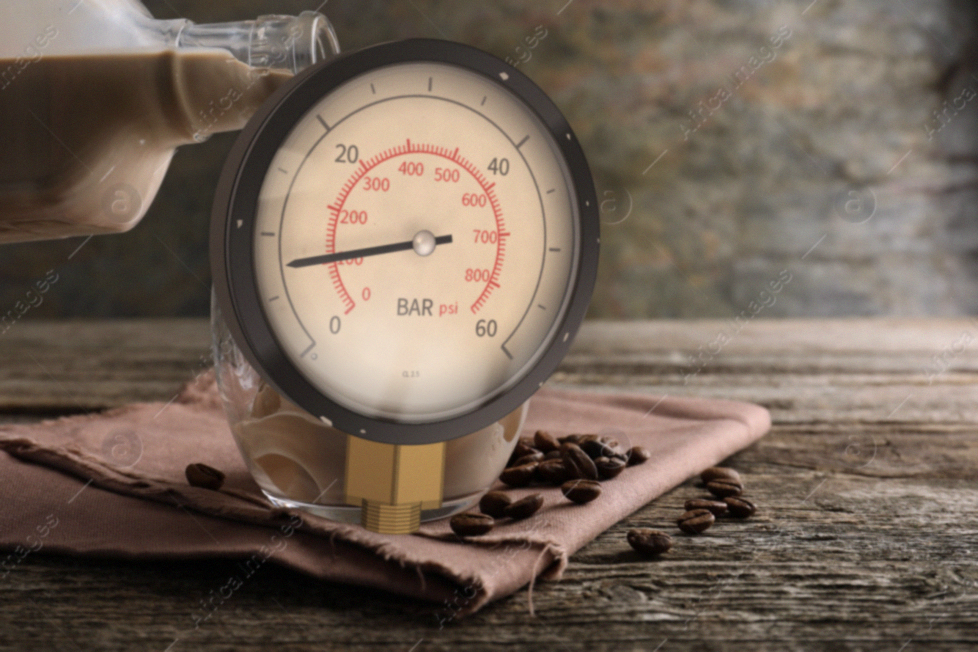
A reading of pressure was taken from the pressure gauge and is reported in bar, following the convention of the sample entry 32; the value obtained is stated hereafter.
7.5
